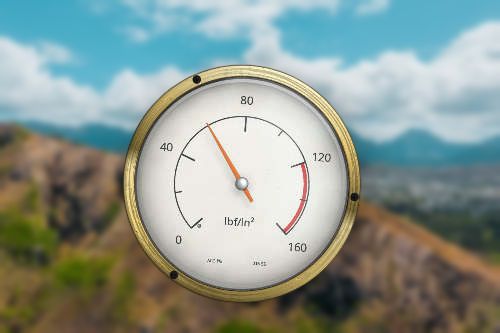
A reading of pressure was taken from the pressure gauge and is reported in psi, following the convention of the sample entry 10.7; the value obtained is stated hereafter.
60
